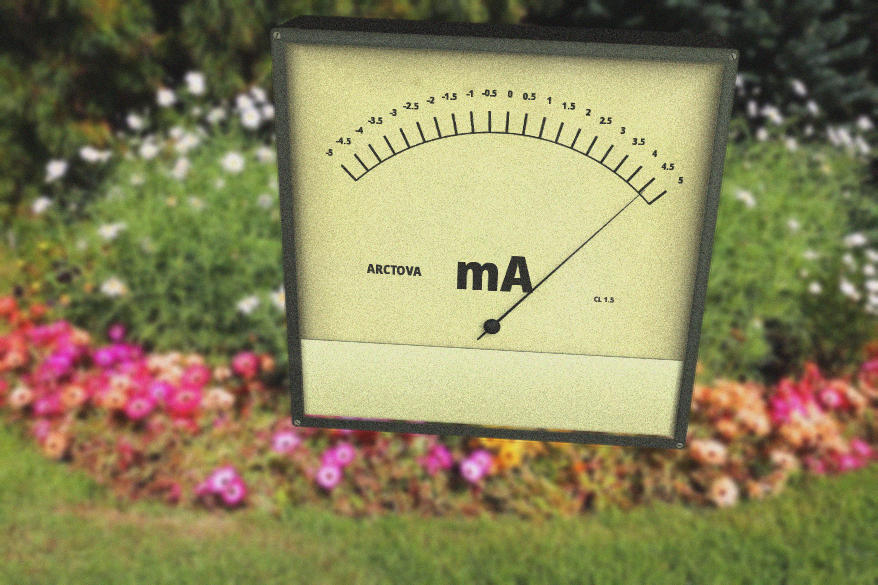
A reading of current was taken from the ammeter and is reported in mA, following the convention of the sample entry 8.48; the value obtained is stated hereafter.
4.5
